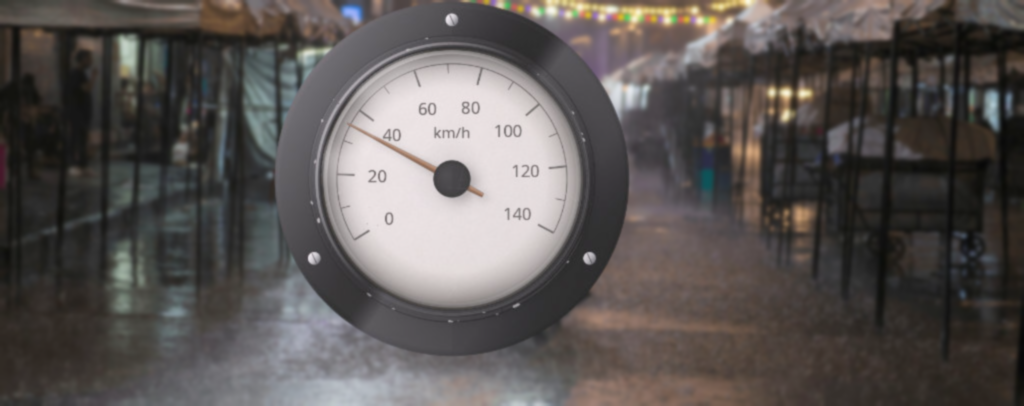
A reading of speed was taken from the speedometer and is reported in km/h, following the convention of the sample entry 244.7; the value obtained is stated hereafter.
35
